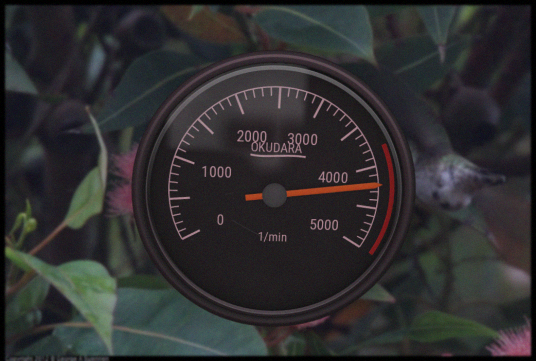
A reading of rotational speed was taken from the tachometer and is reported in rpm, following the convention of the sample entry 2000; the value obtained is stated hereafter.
4200
